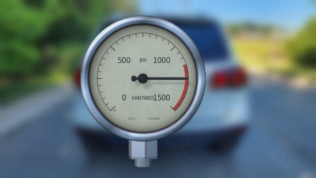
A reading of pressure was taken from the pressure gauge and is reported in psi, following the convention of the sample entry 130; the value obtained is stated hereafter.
1250
